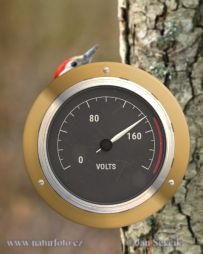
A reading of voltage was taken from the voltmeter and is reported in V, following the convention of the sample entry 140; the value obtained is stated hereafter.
145
